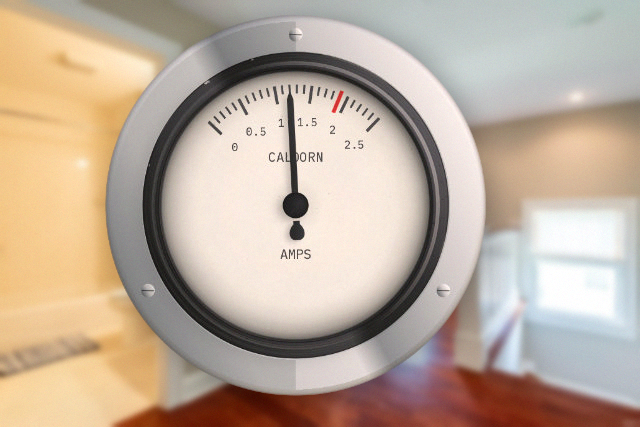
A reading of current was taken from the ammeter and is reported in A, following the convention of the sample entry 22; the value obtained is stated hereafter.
1.2
